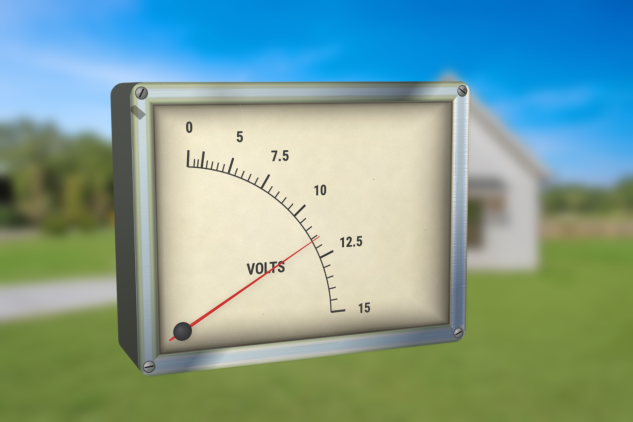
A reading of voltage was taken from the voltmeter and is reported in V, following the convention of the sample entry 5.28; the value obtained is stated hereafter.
11.5
